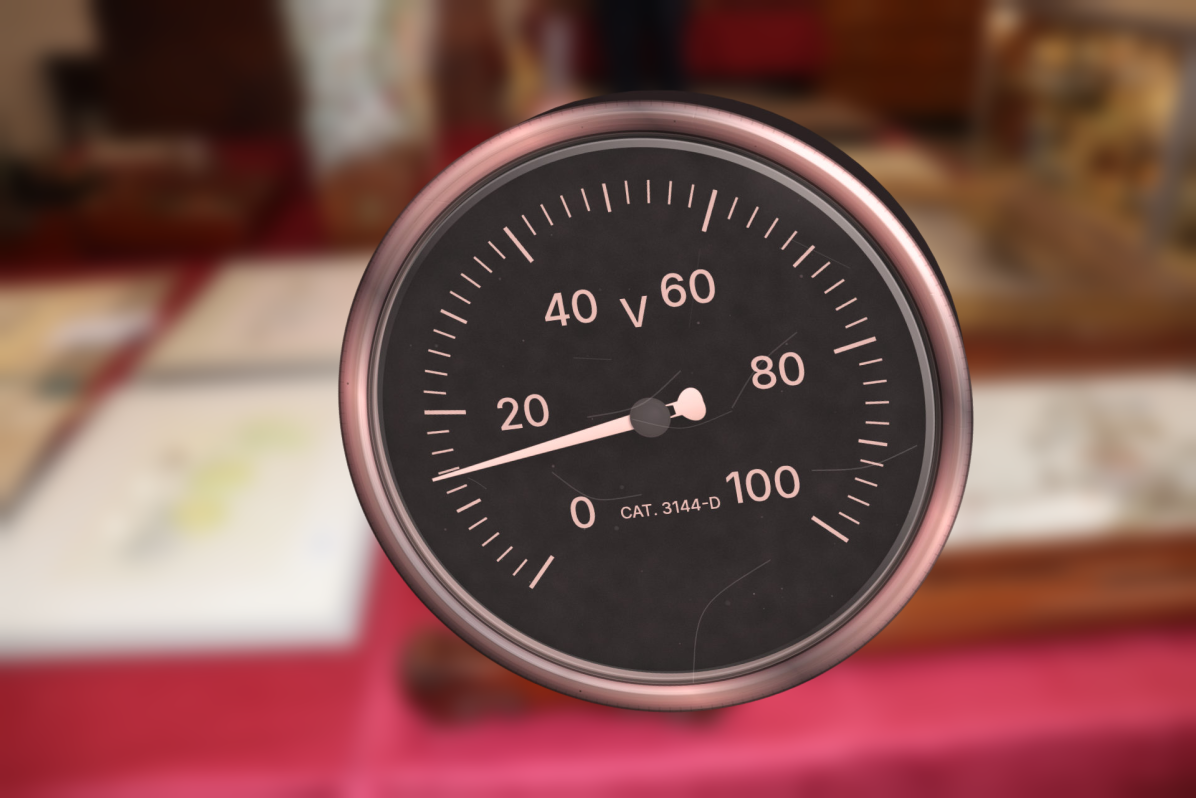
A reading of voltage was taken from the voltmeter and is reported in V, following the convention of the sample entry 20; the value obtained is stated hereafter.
14
